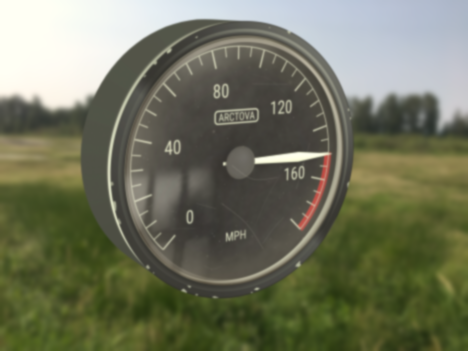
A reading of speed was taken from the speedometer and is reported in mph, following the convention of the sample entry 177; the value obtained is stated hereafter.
150
